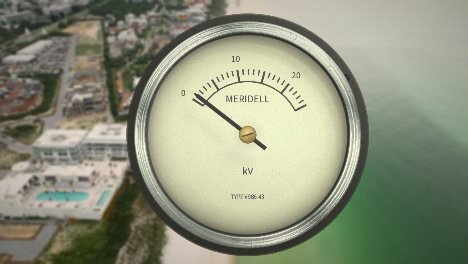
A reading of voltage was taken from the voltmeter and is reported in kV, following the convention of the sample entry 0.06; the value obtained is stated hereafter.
1
